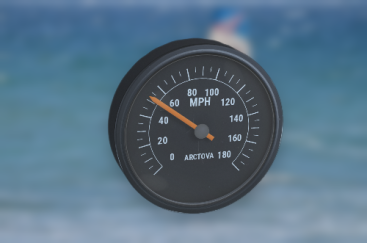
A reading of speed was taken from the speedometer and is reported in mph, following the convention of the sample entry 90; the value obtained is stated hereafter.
52.5
